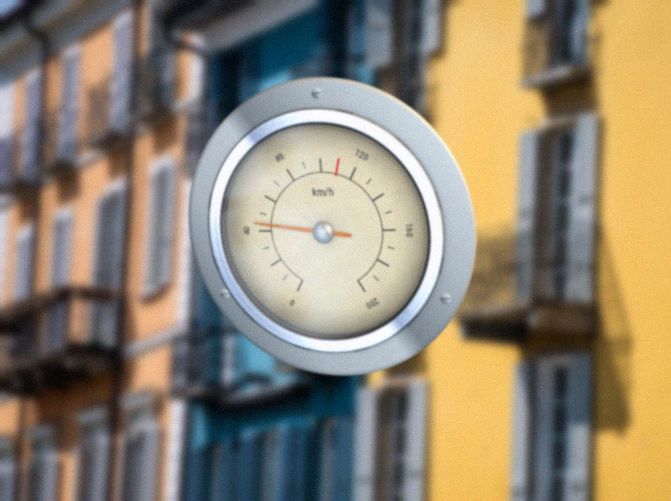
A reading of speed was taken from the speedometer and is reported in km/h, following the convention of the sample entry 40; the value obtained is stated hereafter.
45
